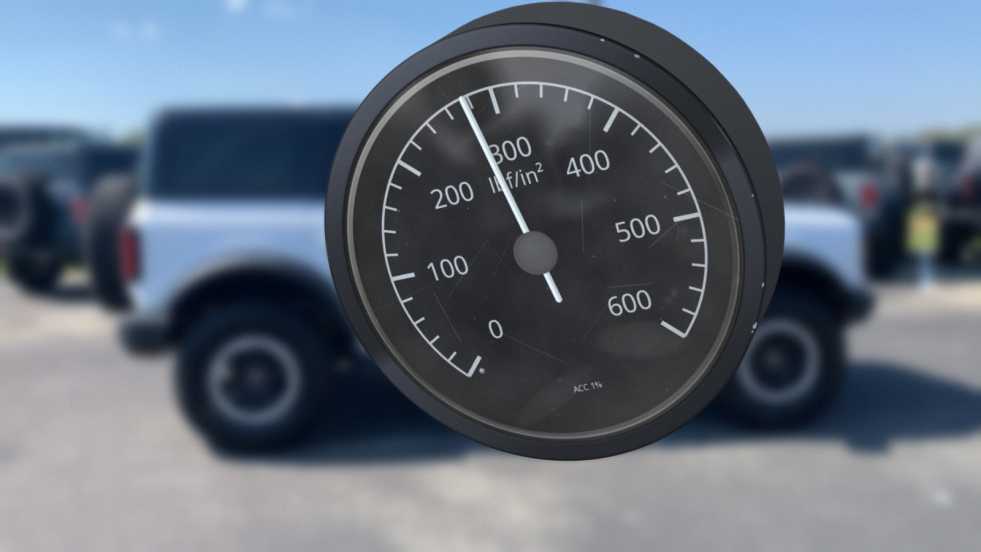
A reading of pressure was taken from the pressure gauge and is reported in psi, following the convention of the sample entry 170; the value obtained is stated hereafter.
280
